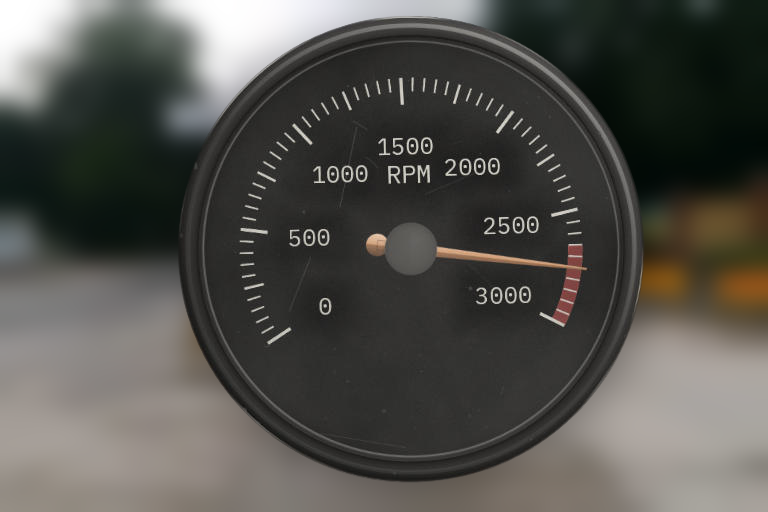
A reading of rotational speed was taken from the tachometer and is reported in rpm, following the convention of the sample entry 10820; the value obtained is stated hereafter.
2750
